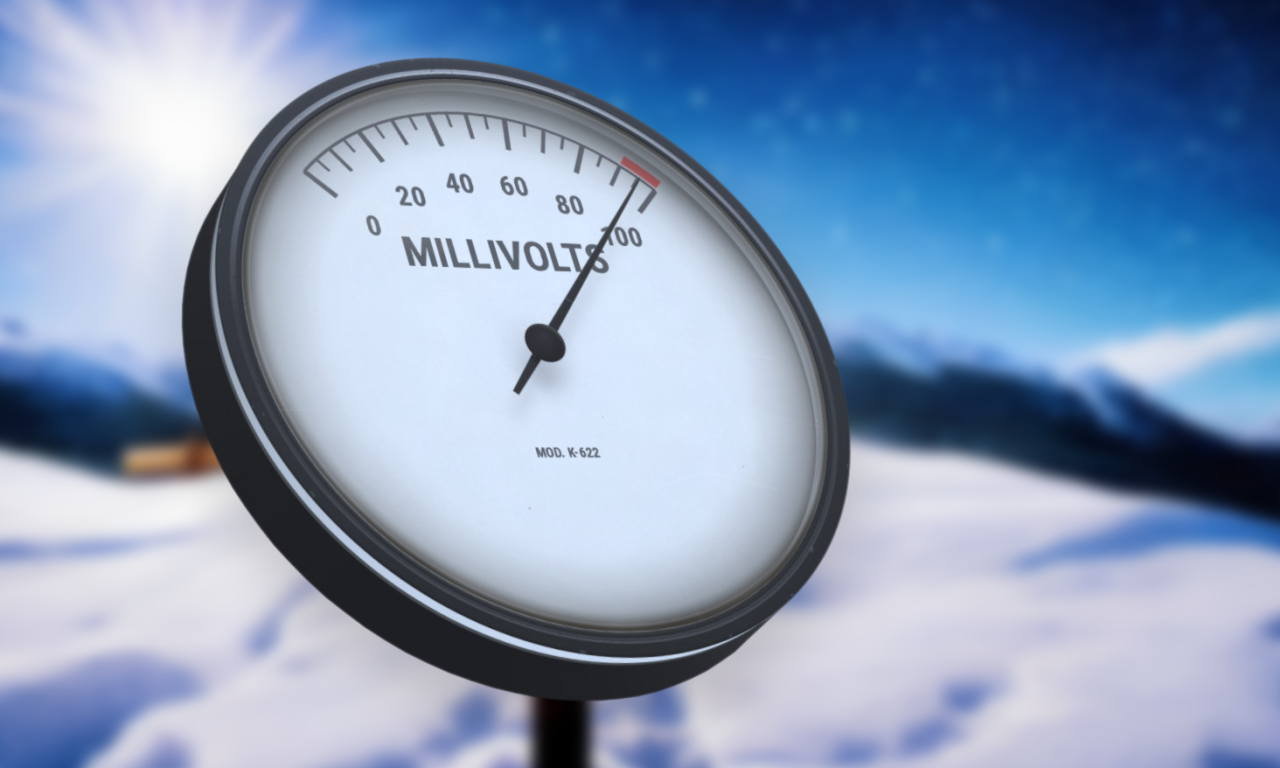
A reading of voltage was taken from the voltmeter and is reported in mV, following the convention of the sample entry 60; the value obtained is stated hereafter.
95
